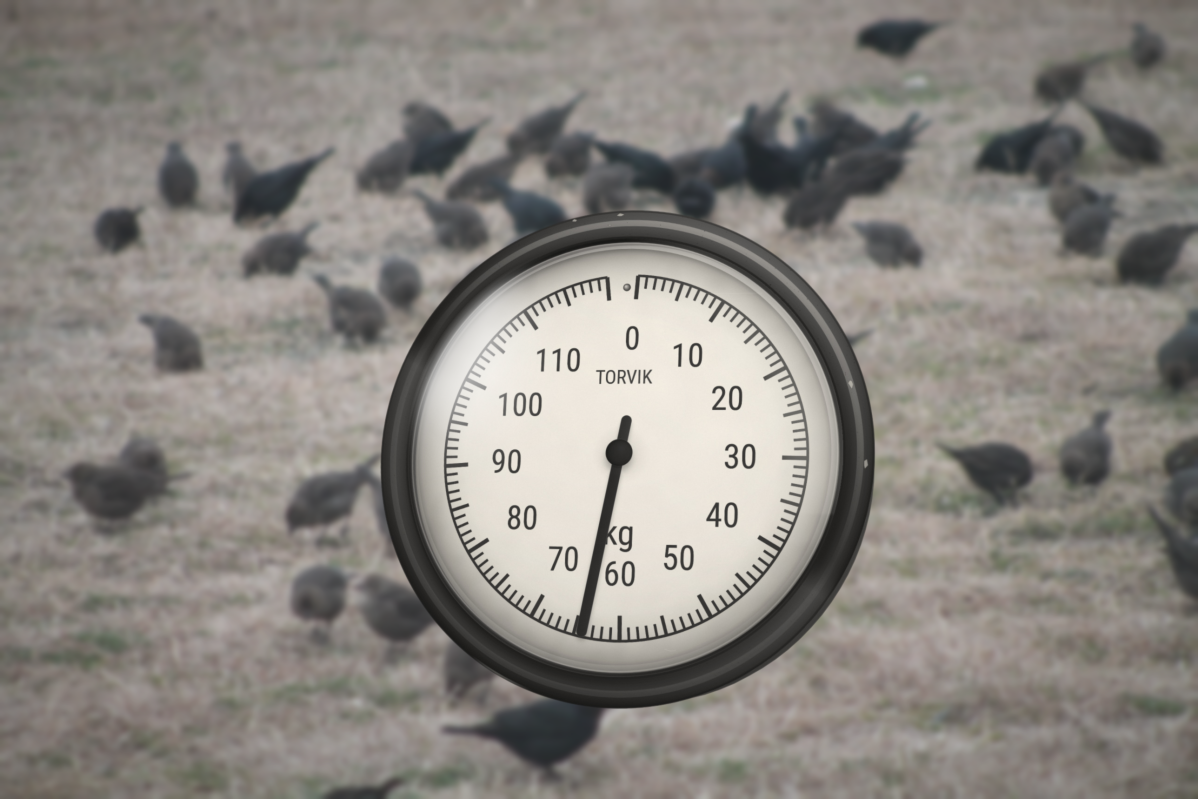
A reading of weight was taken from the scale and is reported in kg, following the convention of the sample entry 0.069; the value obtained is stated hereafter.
64
